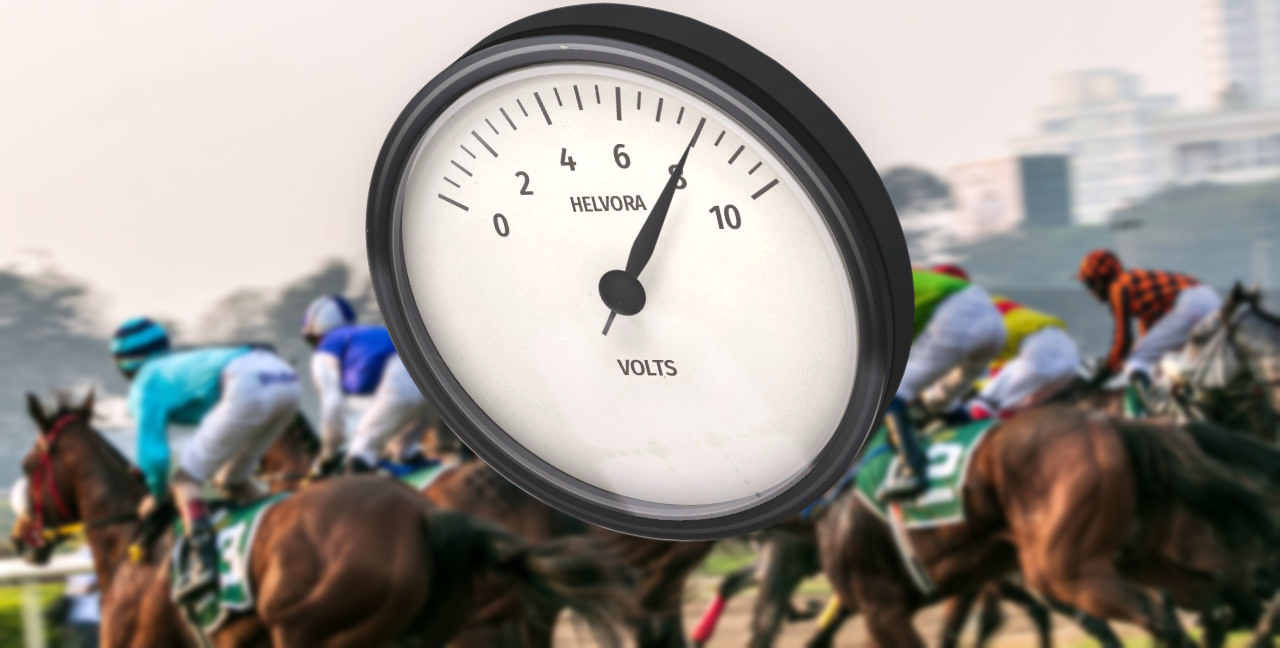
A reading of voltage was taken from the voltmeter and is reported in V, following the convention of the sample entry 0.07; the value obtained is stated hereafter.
8
